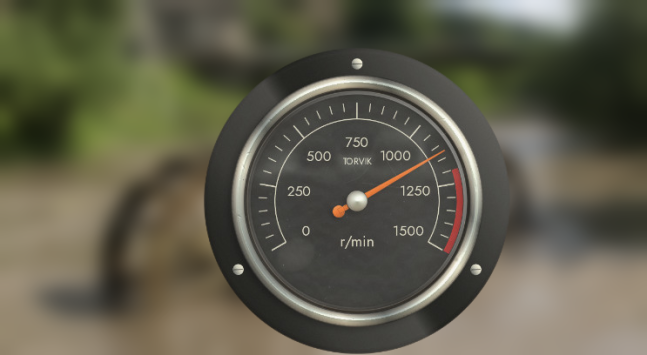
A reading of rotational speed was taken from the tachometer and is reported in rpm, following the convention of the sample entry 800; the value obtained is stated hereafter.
1125
